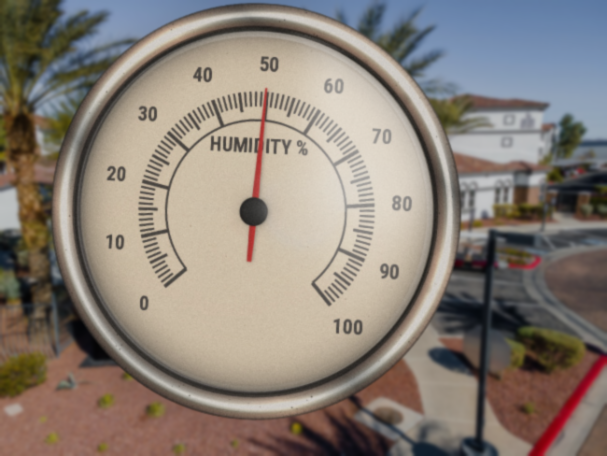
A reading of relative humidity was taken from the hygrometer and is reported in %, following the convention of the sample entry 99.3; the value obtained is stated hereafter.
50
